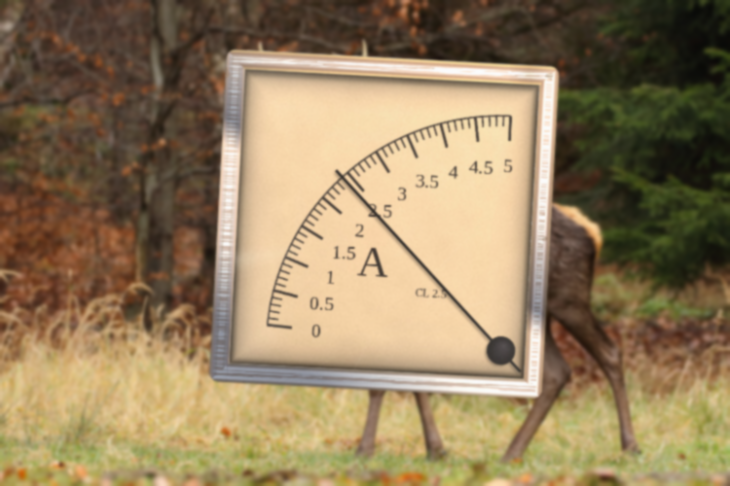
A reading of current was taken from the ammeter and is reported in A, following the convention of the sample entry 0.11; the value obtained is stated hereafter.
2.4
